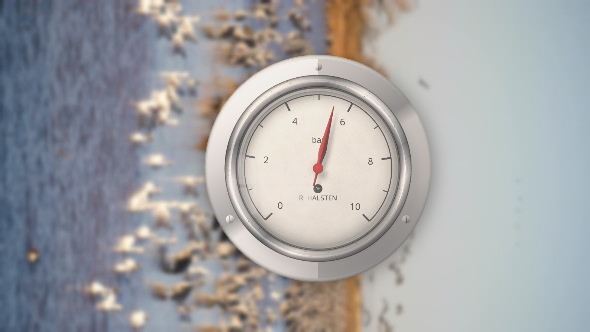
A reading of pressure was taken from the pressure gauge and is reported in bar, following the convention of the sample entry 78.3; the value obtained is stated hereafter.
5.5
